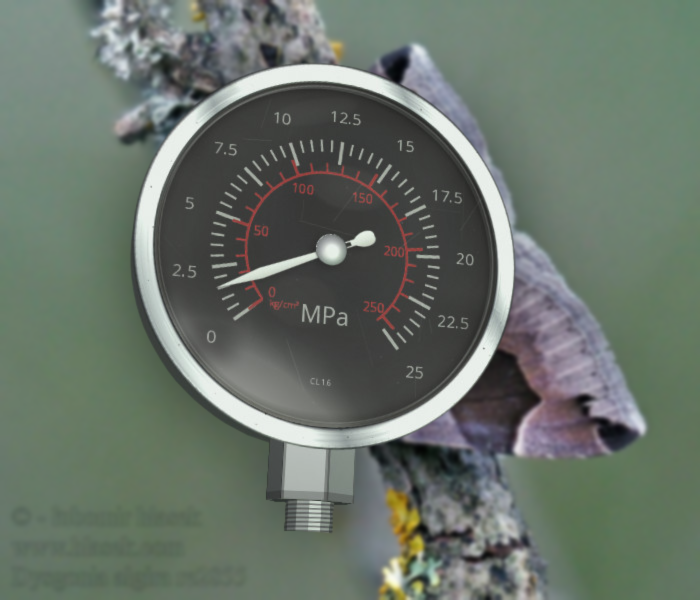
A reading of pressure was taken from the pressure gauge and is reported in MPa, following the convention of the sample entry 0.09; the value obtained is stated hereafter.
1.5
